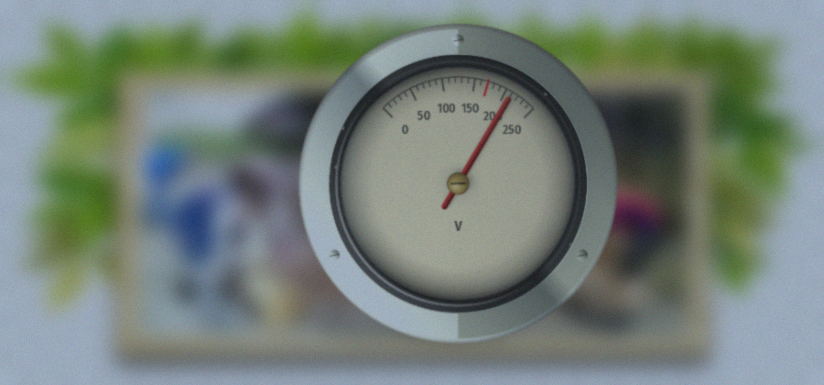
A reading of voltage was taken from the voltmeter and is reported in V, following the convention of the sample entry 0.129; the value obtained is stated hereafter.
210
